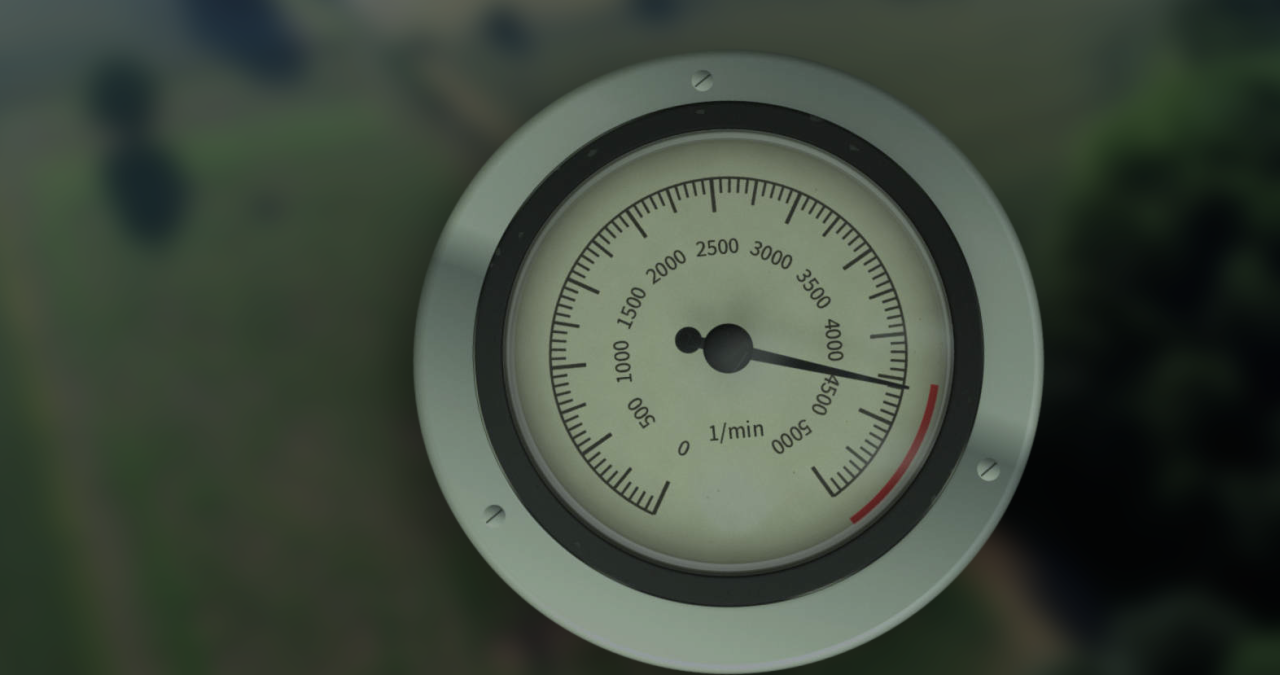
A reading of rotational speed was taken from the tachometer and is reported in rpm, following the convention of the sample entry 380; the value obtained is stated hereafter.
4300
